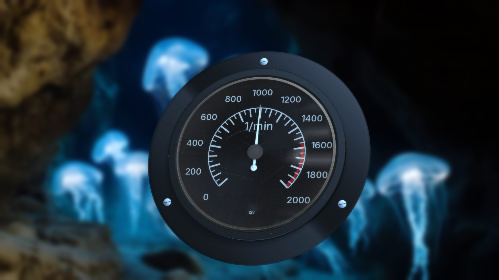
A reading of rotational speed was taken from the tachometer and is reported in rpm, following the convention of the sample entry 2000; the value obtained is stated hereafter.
1000
